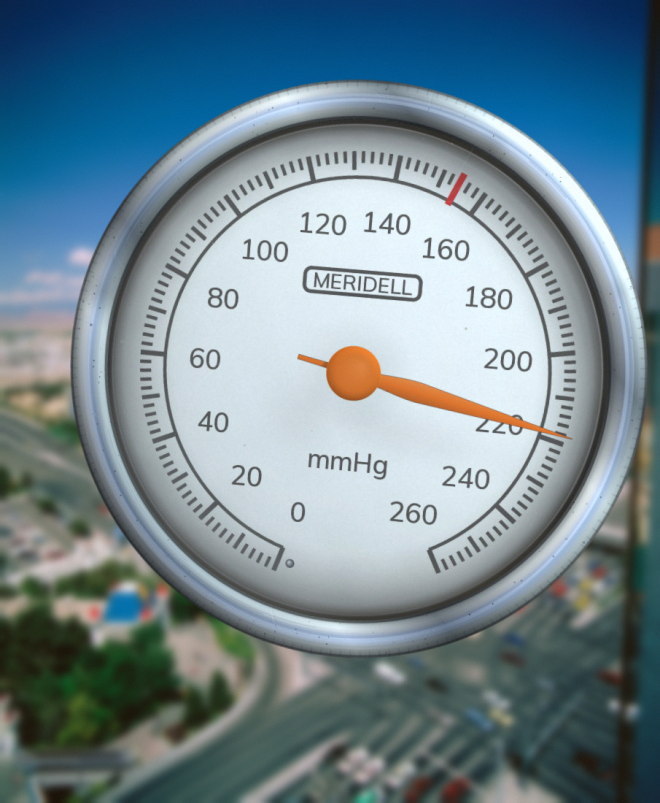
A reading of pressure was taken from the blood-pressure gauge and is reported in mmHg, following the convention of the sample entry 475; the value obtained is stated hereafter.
218
